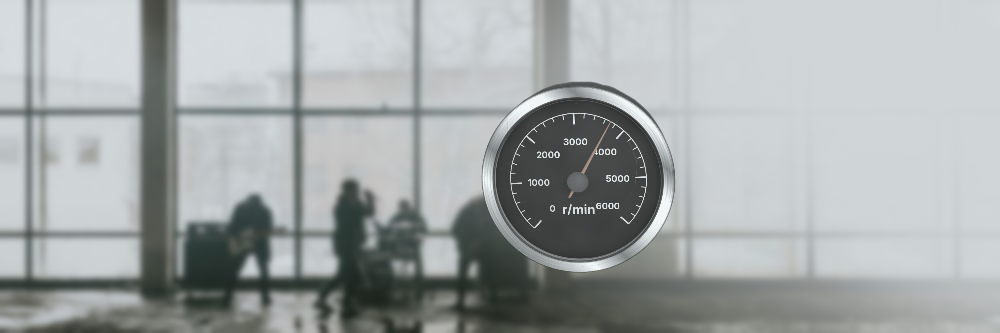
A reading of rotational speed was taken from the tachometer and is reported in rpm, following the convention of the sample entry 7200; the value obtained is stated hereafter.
3700
